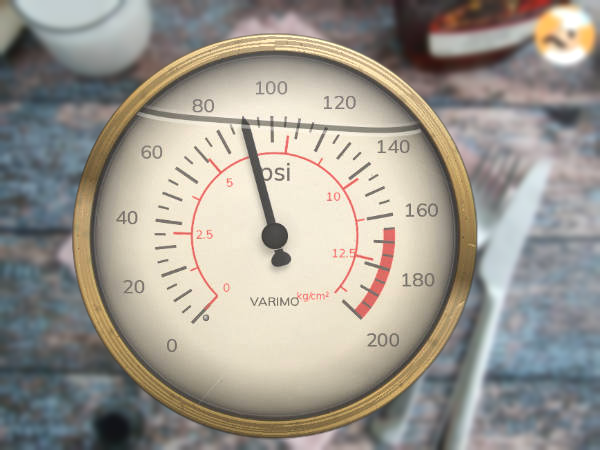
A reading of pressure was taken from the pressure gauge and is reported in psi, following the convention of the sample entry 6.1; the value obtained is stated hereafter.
90
